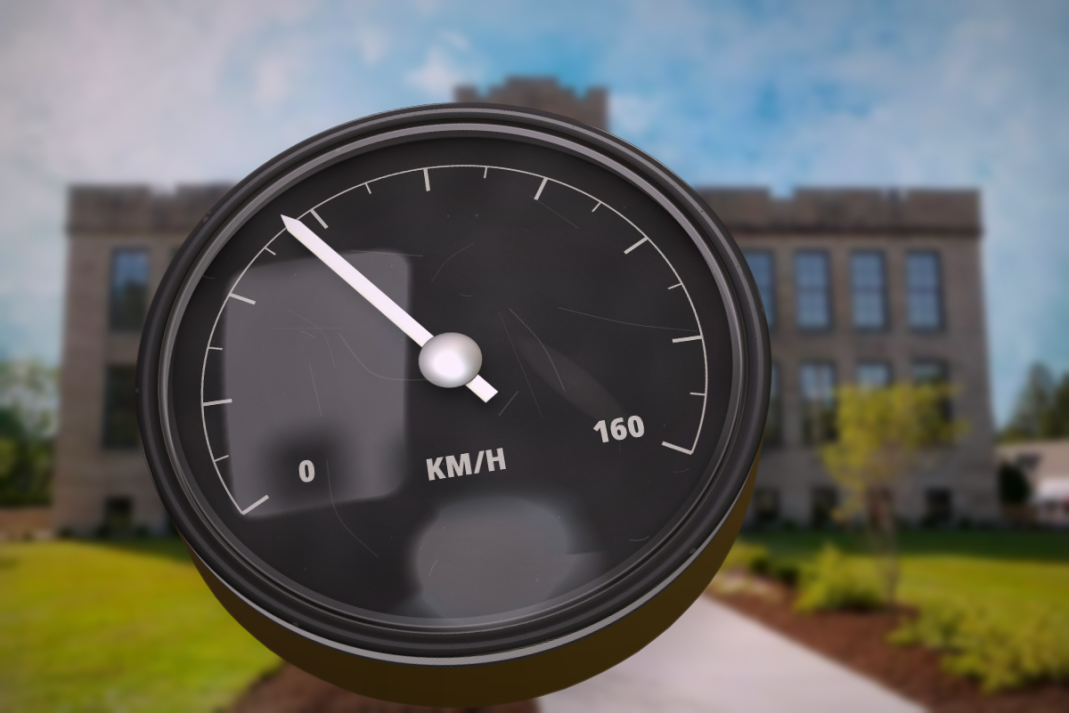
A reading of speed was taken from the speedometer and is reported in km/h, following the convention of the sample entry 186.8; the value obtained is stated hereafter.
55
